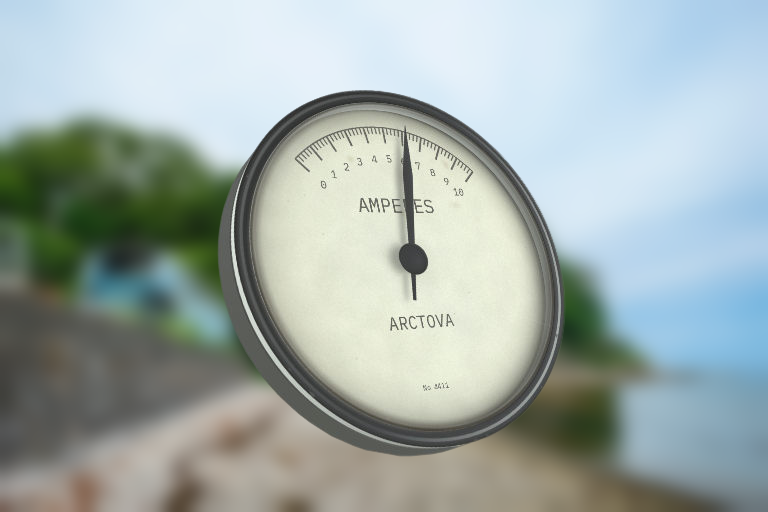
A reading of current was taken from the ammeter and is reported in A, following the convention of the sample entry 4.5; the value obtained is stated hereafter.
6
